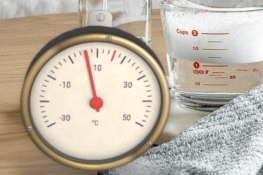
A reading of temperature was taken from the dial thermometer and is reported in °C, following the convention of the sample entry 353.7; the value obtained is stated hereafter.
6
